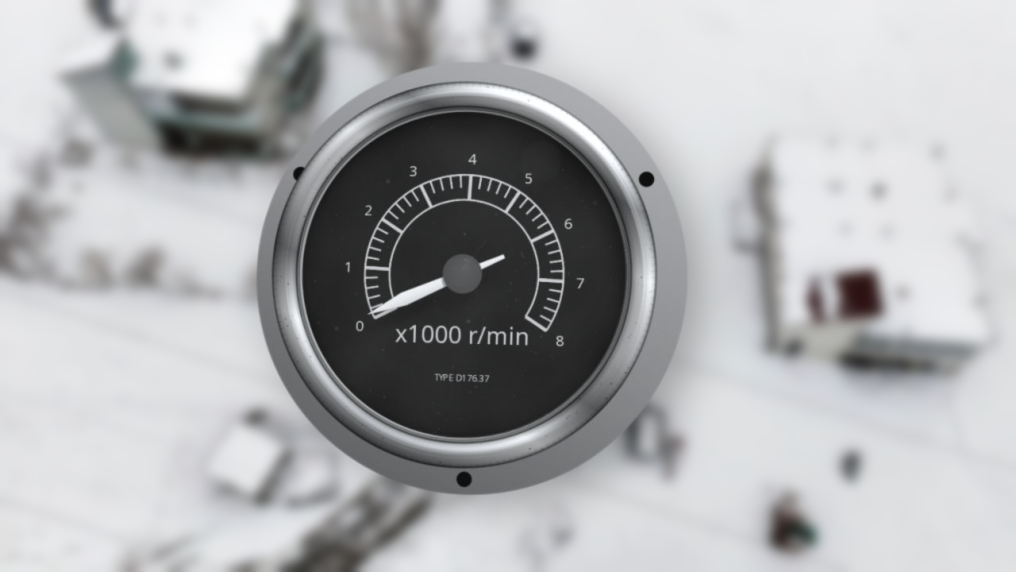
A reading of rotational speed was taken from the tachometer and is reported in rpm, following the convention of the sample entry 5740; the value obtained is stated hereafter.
100
